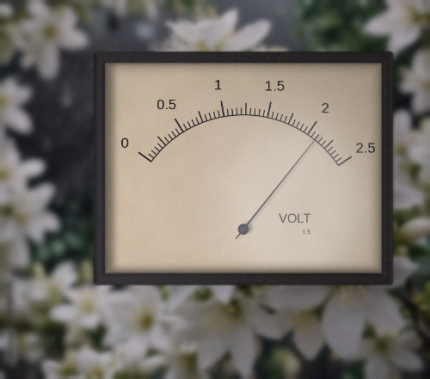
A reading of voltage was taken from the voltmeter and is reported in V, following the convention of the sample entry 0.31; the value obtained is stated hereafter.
2.1
